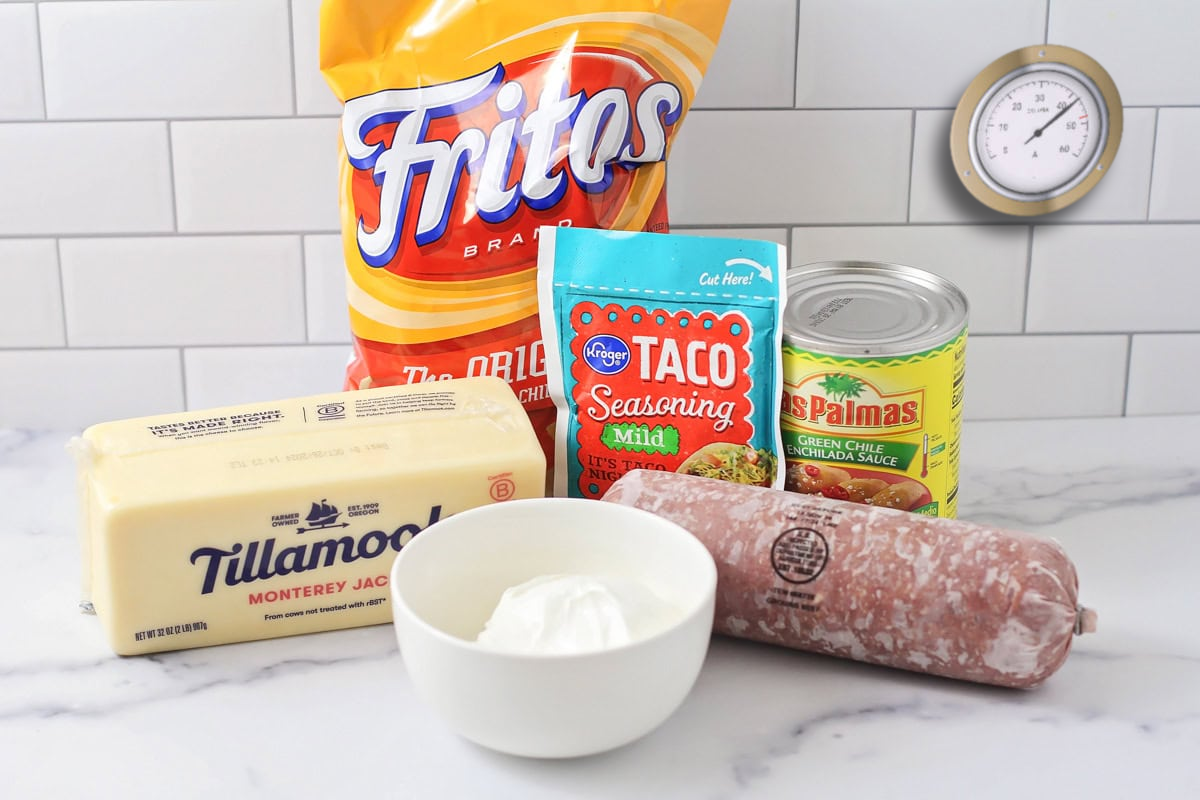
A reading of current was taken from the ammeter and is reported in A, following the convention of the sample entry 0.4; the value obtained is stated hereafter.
42
